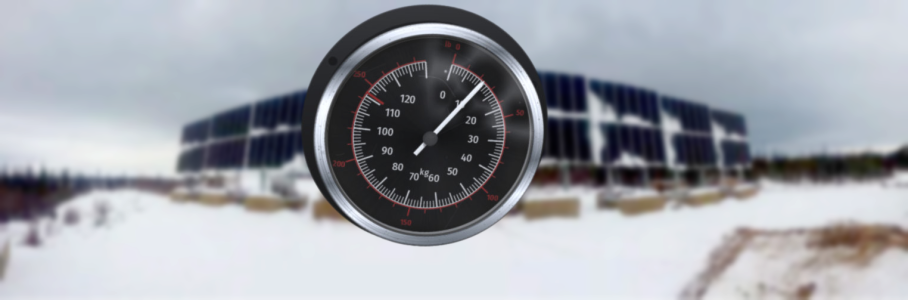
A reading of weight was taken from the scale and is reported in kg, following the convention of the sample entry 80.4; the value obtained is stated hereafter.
10
